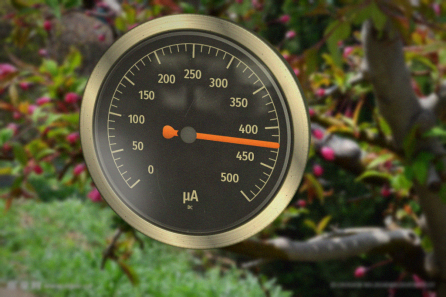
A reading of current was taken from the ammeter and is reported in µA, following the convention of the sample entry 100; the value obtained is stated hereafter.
420
